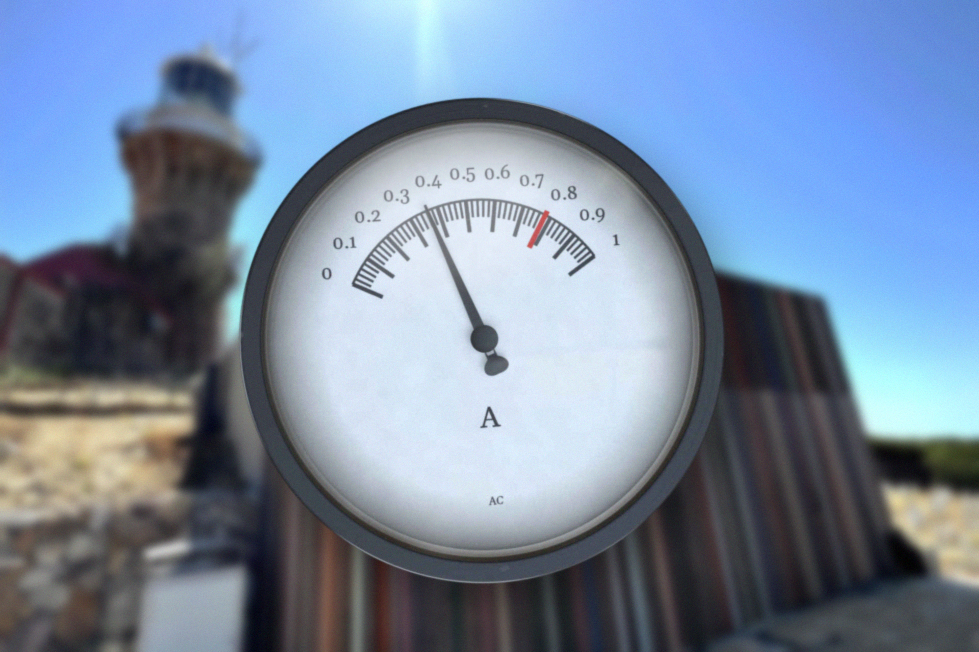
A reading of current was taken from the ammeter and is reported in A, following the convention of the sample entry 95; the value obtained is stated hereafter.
0.36
